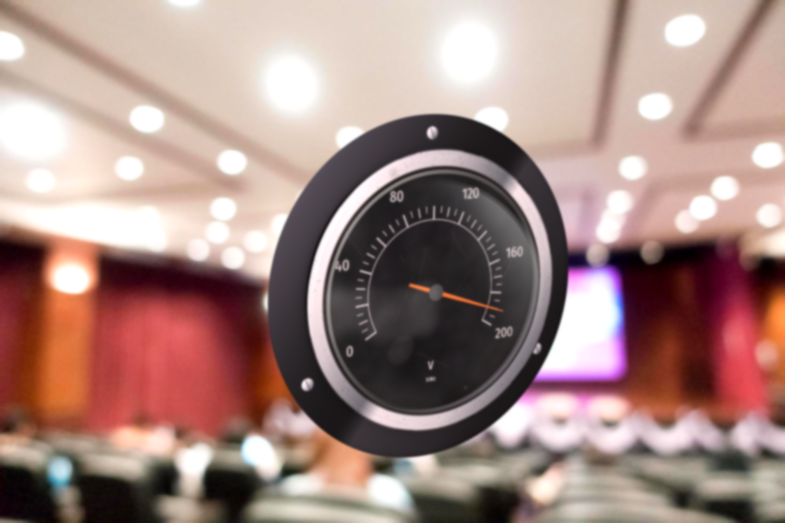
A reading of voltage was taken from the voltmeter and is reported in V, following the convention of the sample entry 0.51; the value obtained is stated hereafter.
190
